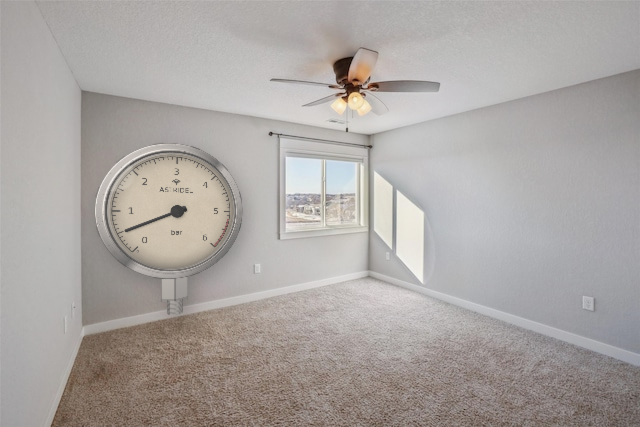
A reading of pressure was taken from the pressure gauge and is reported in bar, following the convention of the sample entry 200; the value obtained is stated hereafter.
0.5
